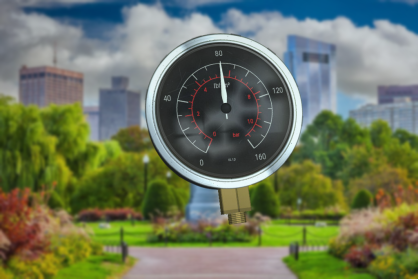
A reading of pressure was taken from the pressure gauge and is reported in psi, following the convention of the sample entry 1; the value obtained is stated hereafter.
80
